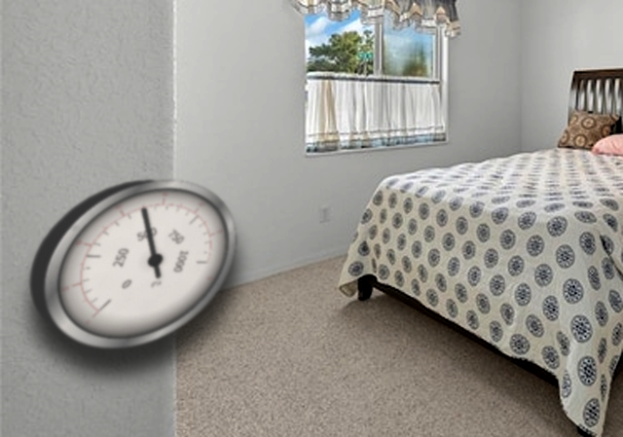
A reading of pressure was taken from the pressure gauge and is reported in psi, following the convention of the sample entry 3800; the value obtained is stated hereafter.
500
